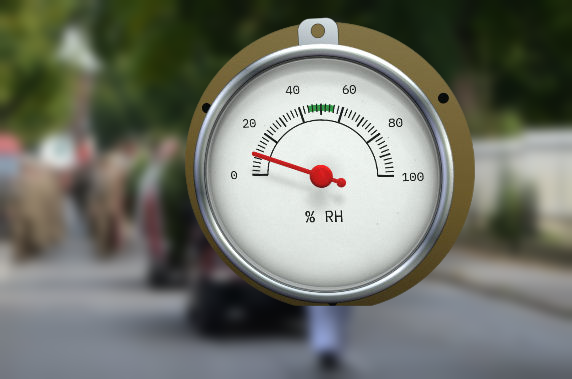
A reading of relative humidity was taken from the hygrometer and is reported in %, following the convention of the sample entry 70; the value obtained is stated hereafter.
10
